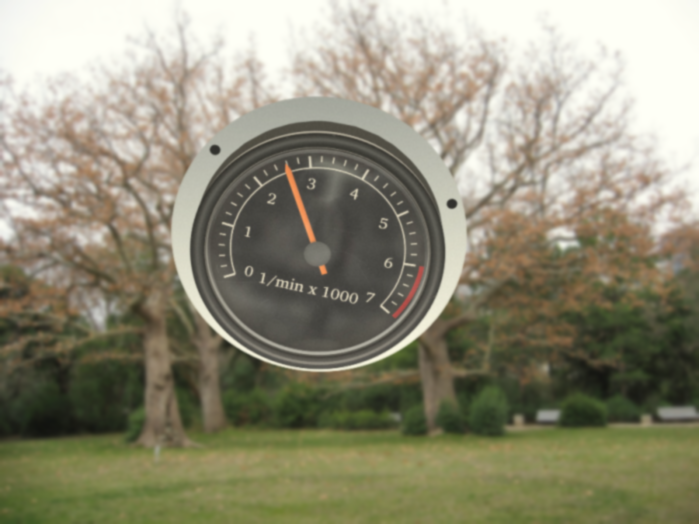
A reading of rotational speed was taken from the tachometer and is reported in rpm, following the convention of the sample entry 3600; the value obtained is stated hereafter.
2600
